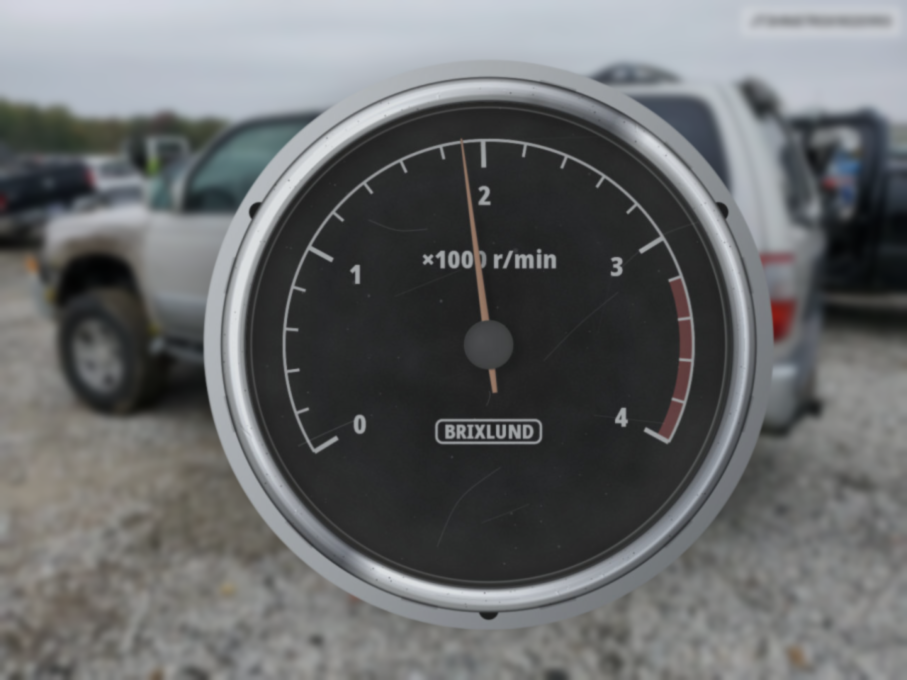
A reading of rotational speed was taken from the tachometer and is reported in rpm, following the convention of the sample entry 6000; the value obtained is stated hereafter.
1900
